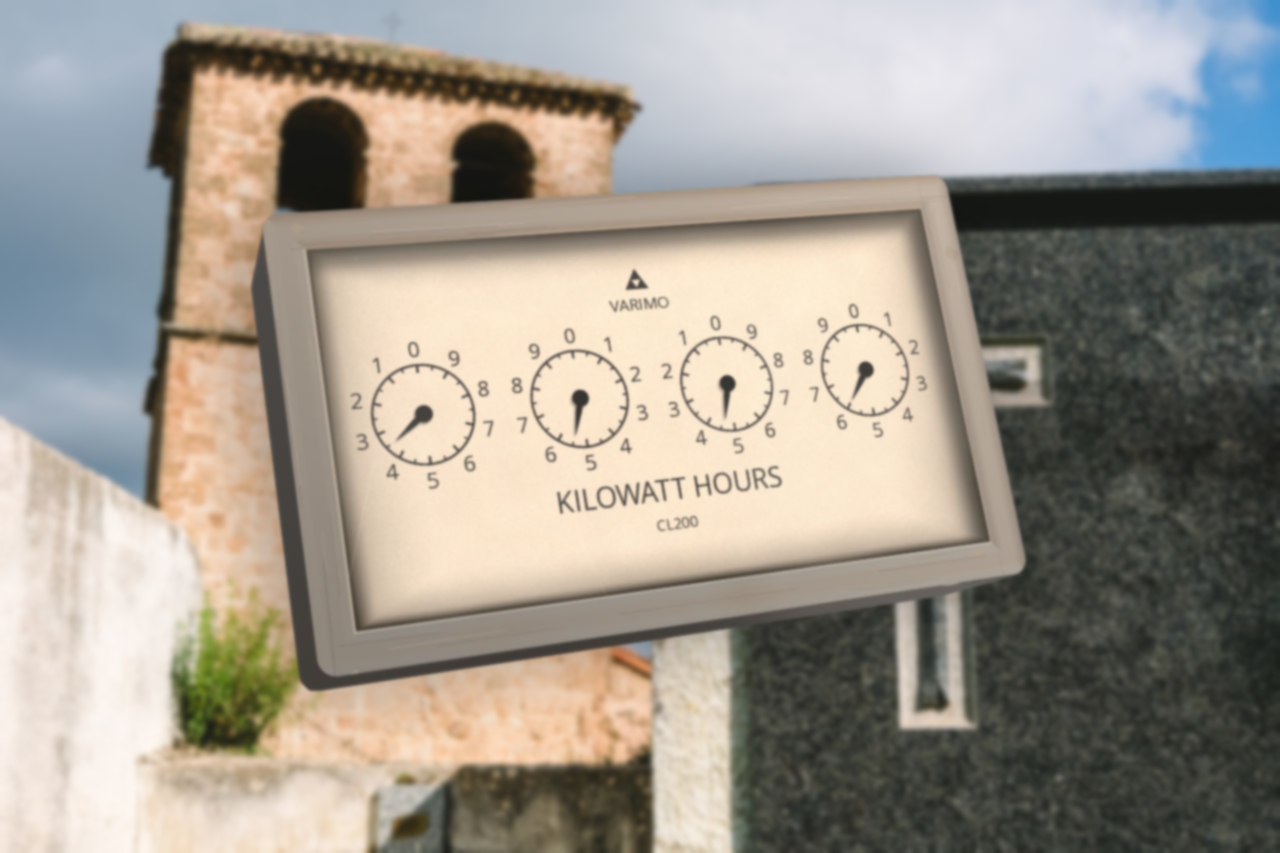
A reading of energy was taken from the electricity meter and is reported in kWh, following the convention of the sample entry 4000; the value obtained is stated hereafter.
3546
